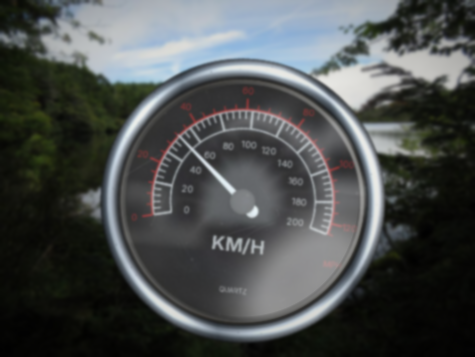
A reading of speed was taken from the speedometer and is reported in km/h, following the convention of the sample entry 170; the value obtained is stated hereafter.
52
